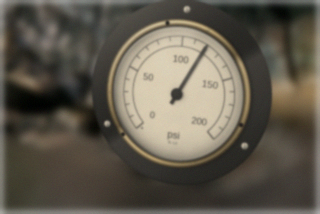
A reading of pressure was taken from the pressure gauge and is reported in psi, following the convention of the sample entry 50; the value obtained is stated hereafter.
120
